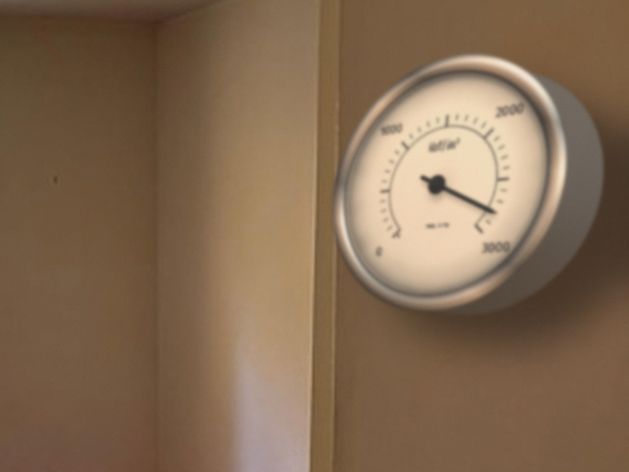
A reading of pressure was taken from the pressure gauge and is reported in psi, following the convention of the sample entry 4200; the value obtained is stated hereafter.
2800
